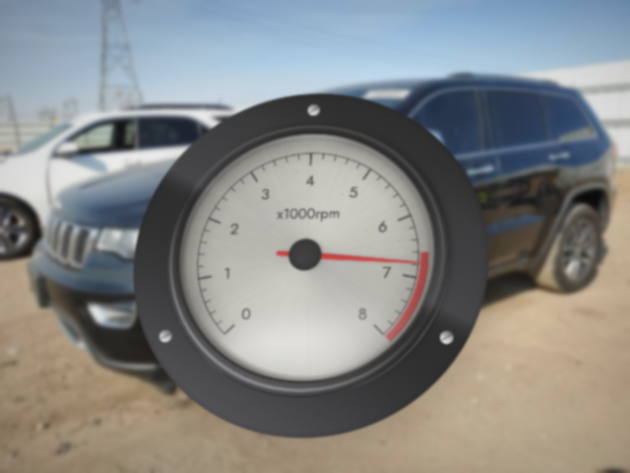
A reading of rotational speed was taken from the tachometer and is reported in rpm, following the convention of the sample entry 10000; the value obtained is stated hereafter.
6800
